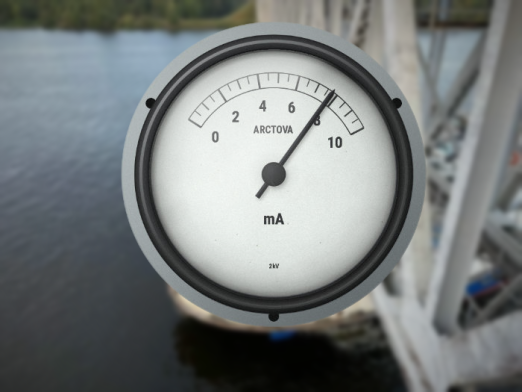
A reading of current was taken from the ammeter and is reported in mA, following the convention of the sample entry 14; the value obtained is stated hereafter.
7.75
